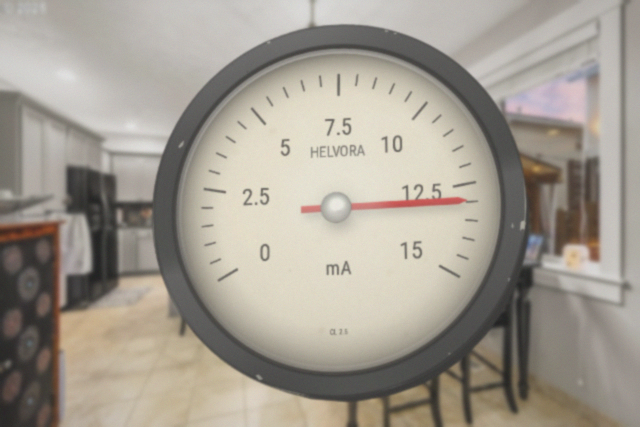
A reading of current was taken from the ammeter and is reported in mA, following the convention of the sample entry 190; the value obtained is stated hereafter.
13
